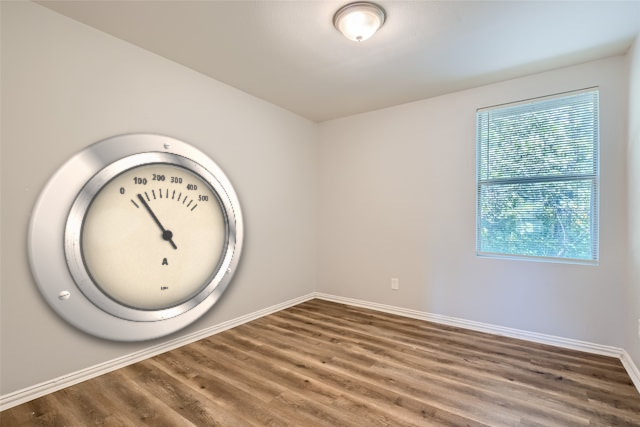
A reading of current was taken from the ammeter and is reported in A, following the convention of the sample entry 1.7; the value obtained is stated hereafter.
50
